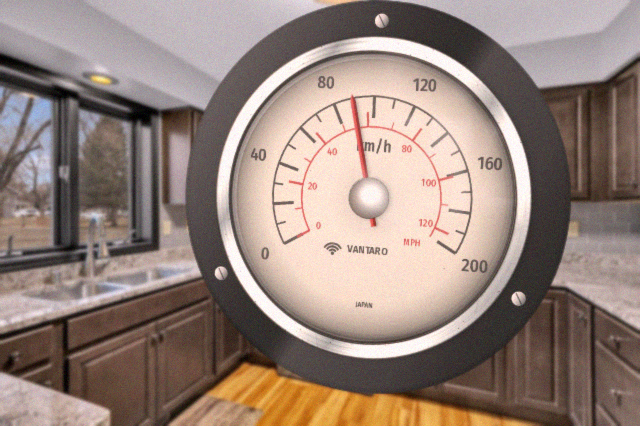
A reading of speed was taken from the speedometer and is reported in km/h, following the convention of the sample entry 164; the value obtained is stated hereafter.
90
